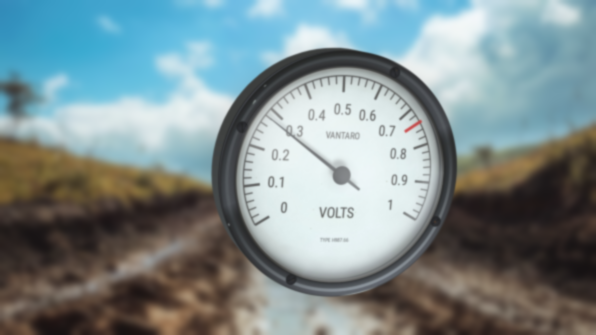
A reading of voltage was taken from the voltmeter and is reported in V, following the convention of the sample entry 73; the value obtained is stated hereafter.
0.28
